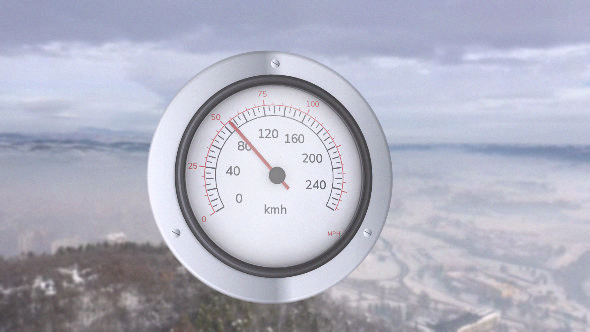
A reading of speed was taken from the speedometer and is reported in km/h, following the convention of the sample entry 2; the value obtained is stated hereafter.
85
